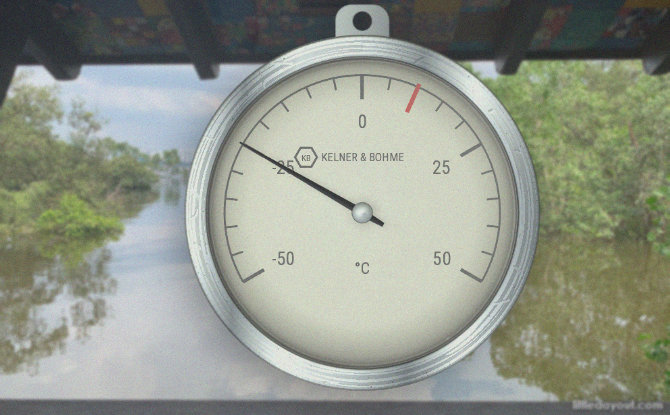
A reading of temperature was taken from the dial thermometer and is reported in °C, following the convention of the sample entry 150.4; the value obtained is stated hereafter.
-25
